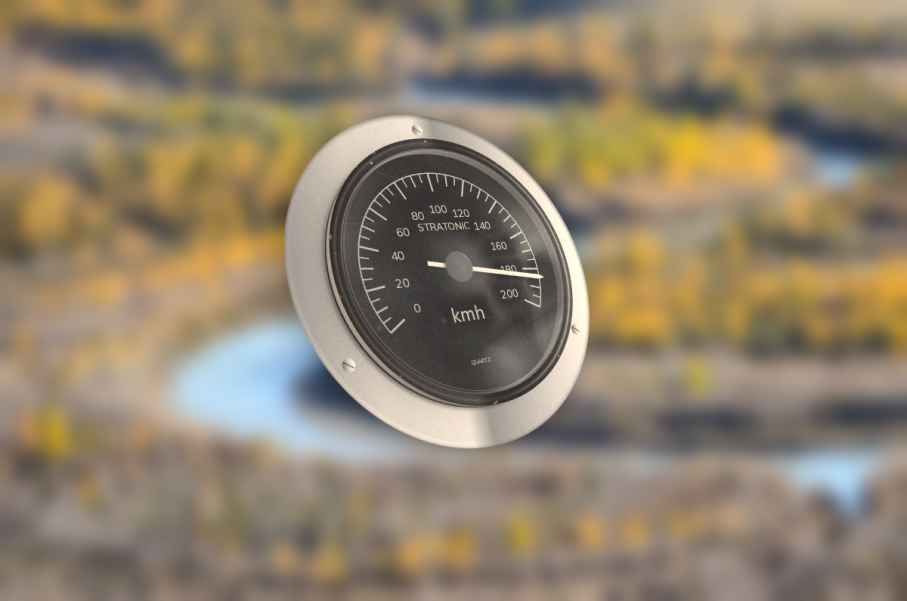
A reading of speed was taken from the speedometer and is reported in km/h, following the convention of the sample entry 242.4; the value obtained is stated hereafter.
185
